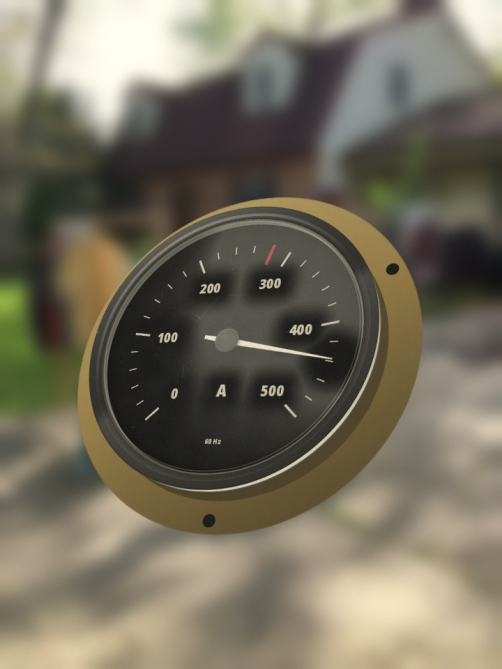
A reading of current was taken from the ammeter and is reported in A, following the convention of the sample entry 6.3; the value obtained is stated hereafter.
440
